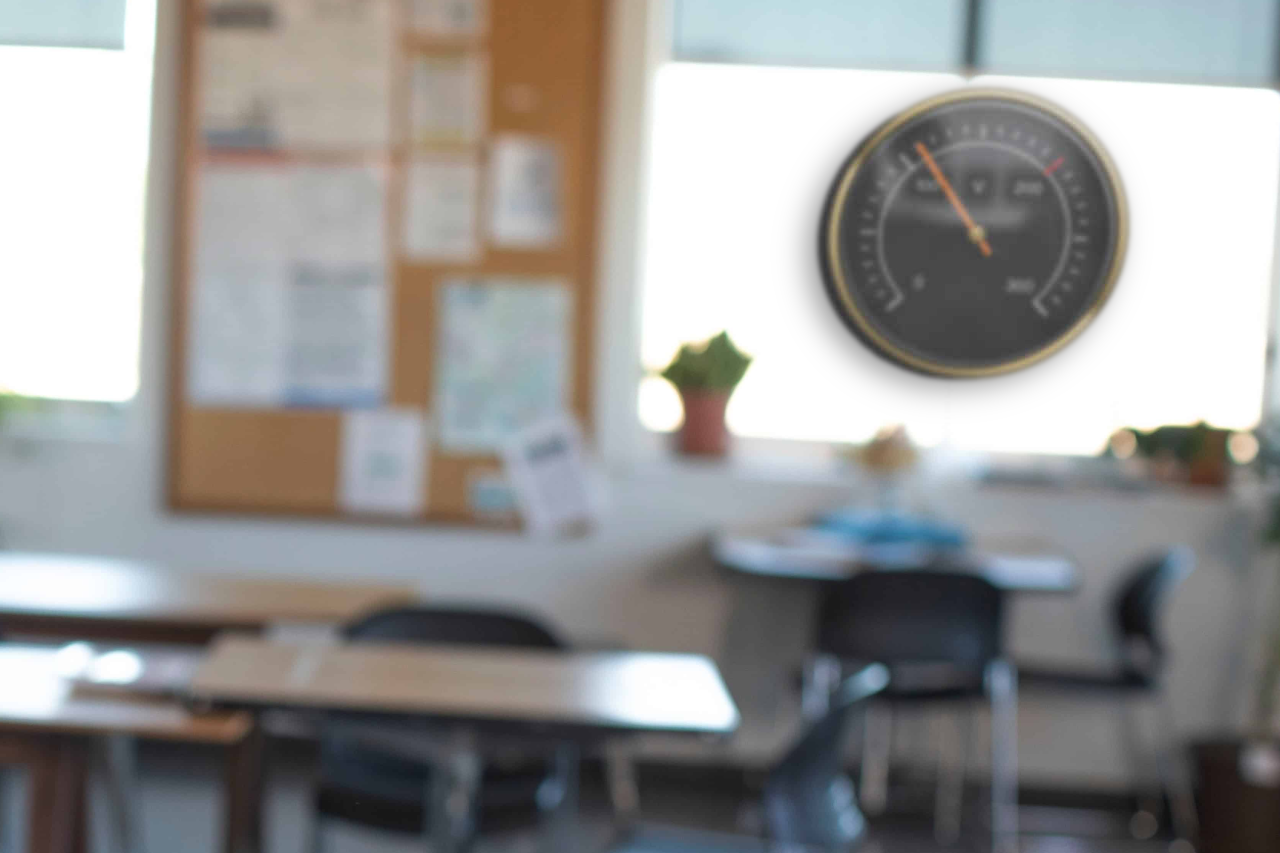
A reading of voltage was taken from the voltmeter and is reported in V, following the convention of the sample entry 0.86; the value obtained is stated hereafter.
110
